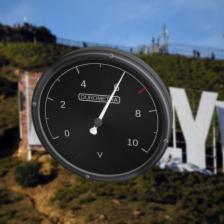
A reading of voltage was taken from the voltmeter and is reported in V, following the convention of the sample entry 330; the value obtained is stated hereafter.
6
